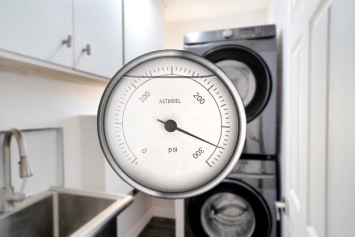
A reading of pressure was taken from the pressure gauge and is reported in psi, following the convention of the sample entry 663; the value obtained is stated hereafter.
275
